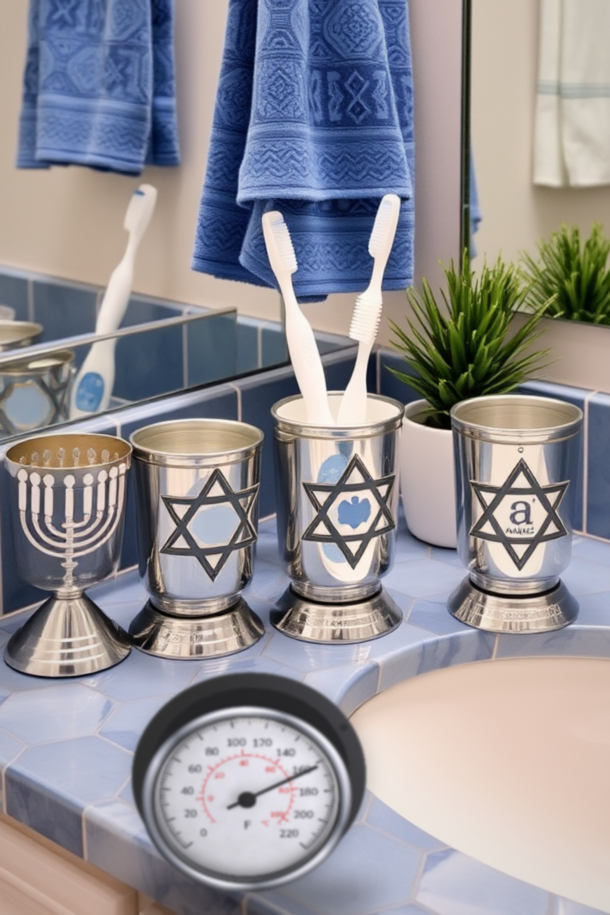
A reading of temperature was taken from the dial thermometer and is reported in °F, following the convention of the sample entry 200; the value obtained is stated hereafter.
160
